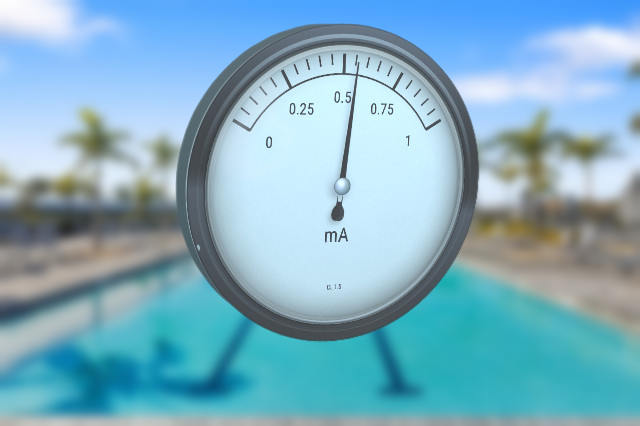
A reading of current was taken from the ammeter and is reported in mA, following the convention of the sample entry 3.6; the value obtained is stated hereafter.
0.55
